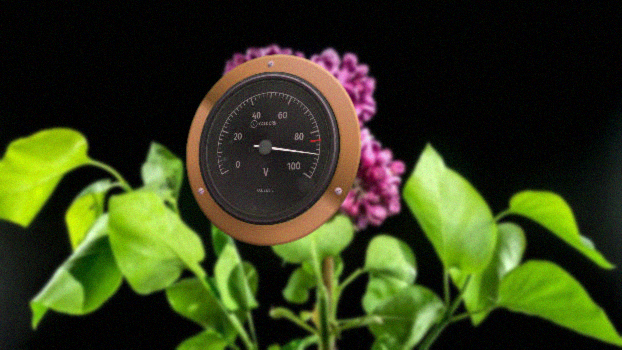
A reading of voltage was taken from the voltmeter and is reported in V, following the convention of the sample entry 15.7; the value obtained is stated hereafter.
90
